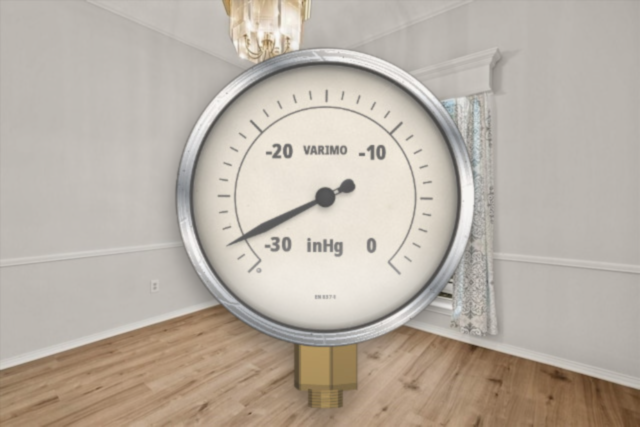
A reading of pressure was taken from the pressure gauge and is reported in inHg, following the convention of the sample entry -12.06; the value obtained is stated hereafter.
-28
